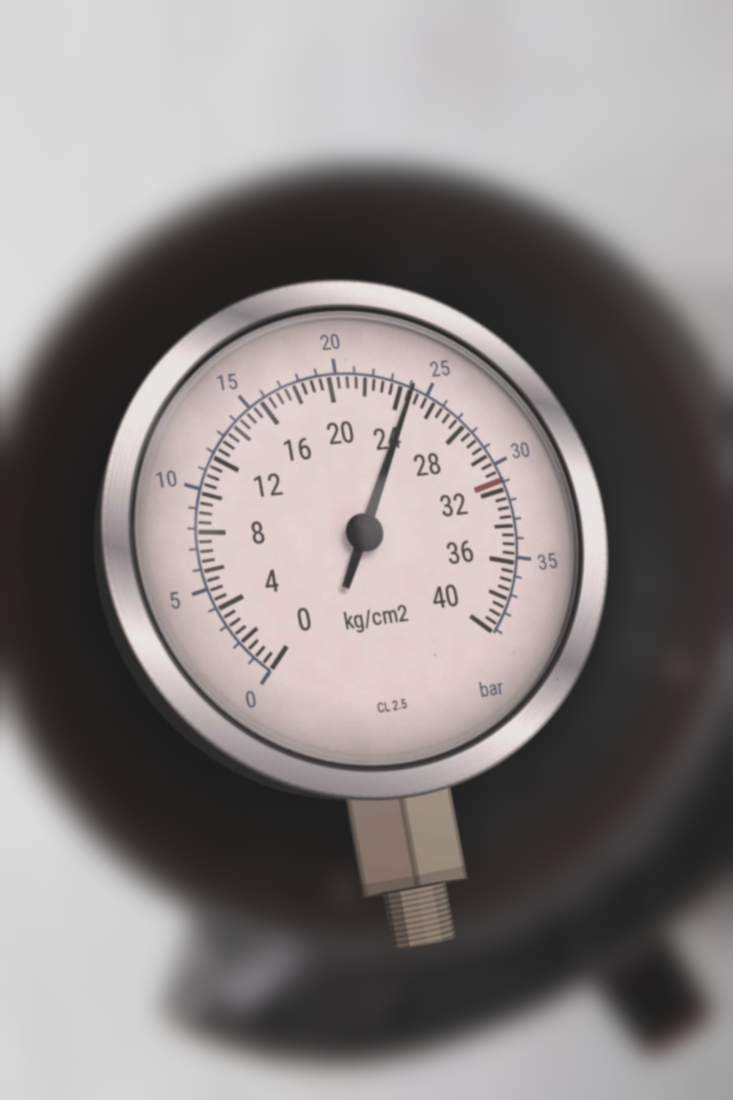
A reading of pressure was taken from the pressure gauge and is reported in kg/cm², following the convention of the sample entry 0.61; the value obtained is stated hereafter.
24.5
